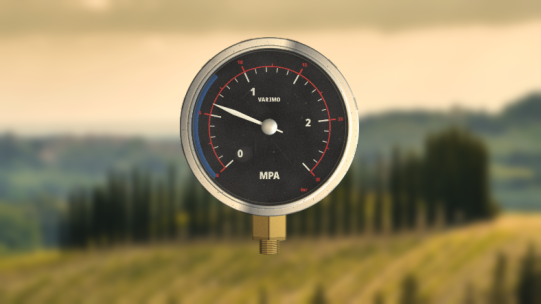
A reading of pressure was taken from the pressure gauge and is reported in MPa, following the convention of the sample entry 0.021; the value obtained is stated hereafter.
0.6
